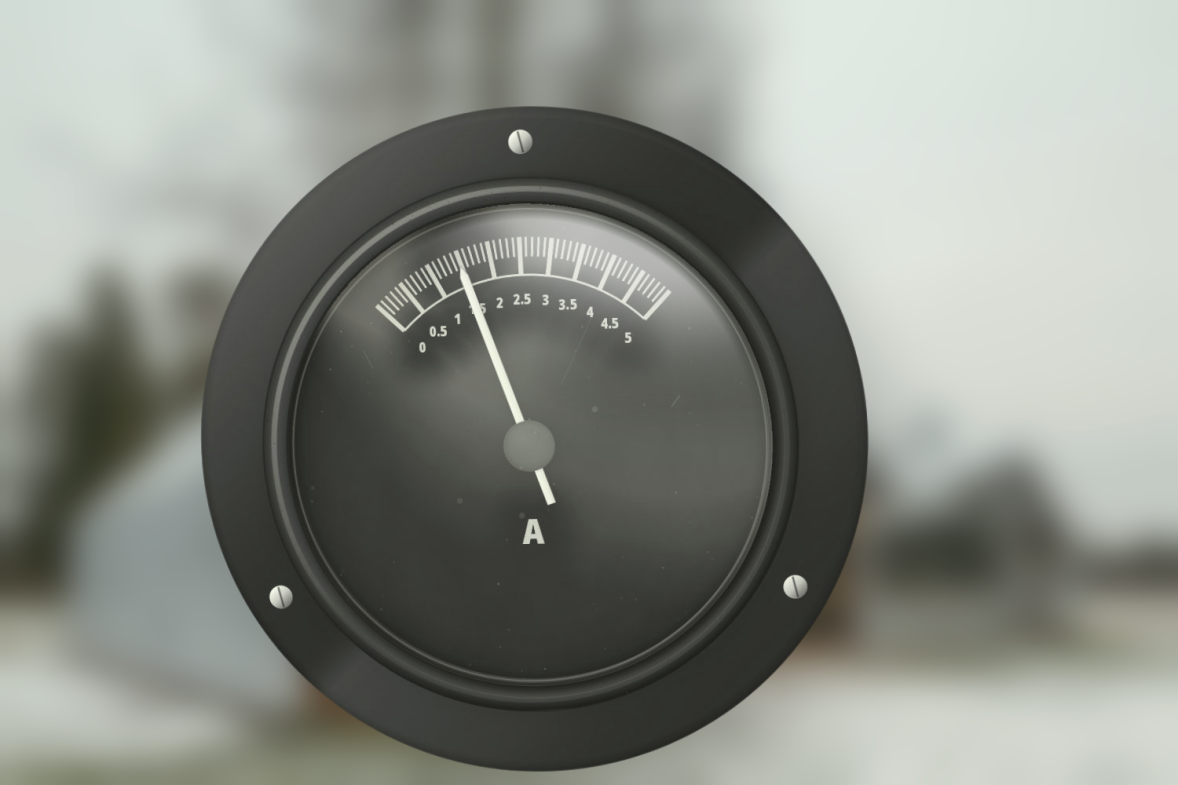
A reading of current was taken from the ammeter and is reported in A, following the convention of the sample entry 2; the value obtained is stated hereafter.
1.5
